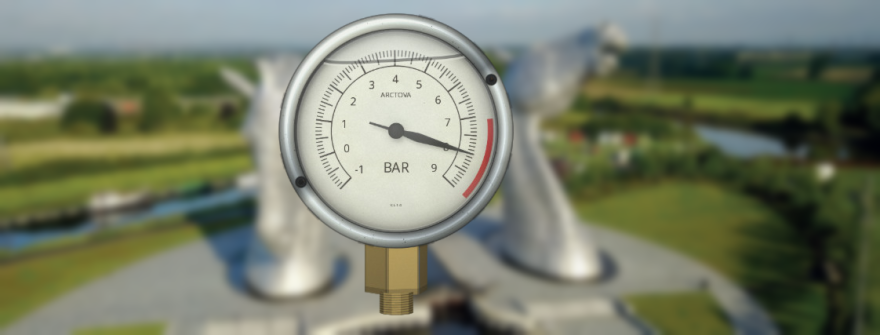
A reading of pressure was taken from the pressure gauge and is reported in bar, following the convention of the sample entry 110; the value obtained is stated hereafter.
8
